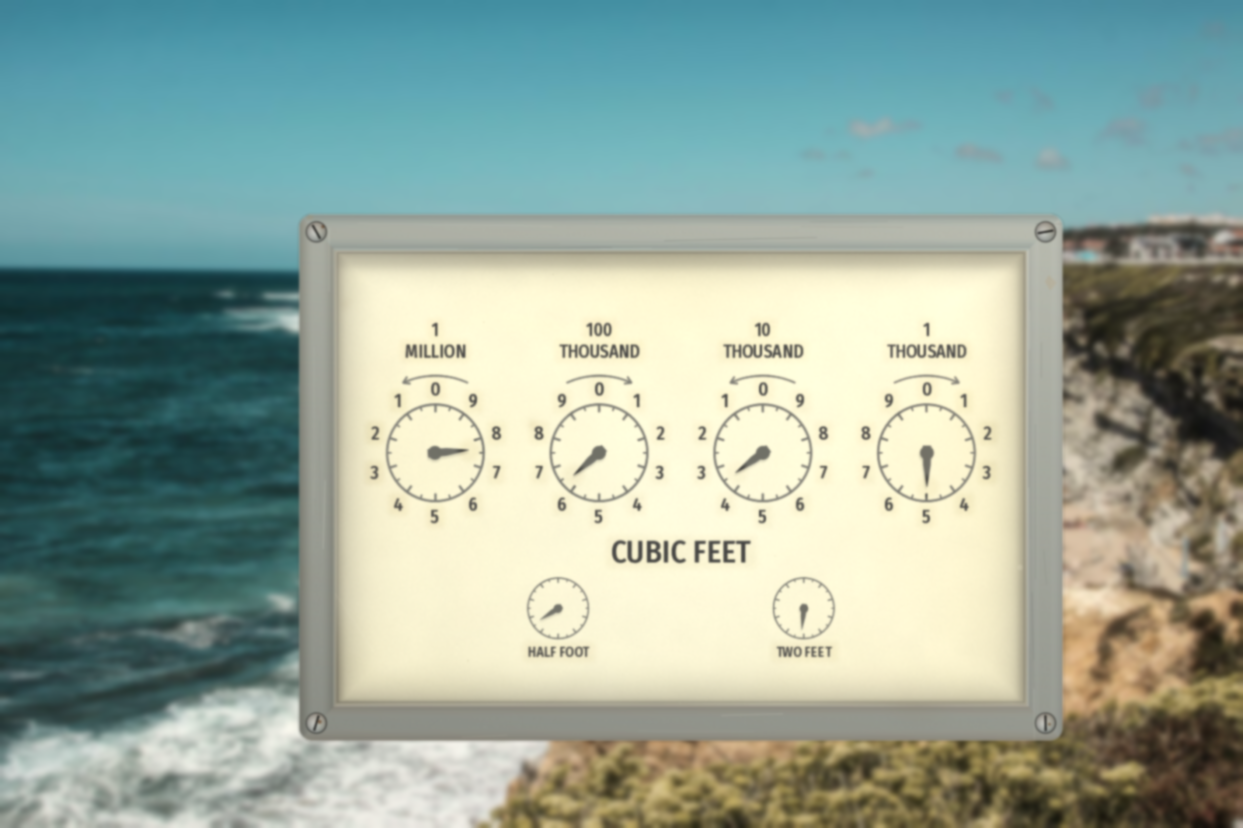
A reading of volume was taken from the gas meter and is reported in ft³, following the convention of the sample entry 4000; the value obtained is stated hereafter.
763500
